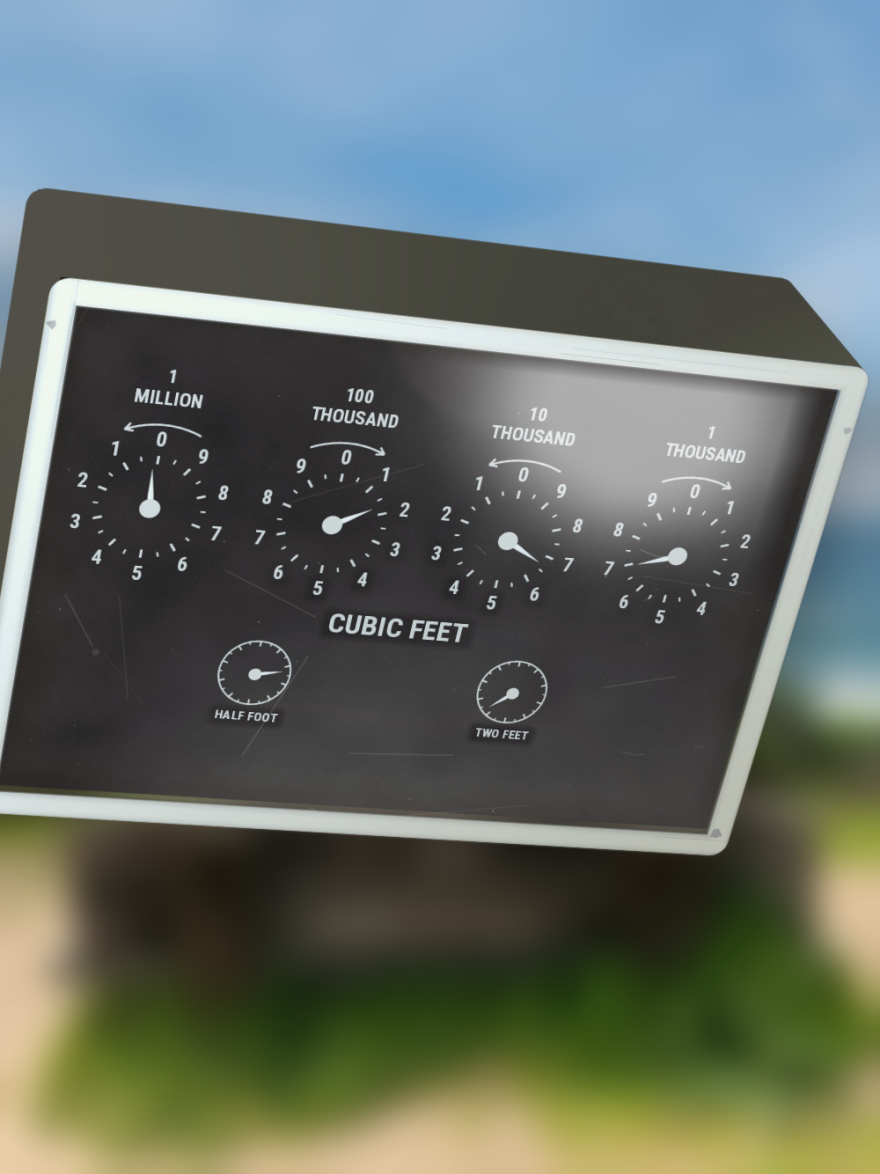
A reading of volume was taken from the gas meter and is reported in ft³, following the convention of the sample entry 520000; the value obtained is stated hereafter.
16700
